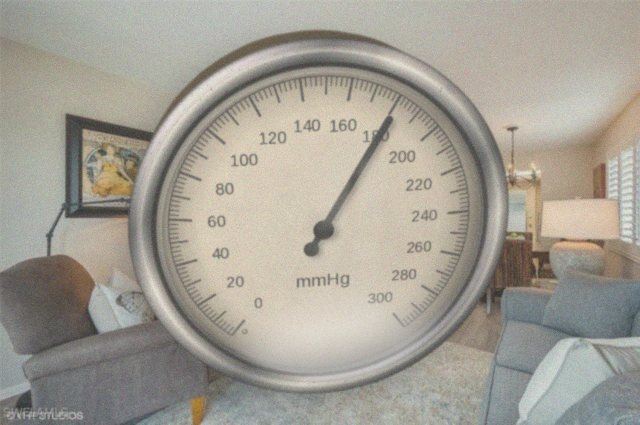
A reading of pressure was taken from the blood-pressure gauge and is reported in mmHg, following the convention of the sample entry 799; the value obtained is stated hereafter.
180
